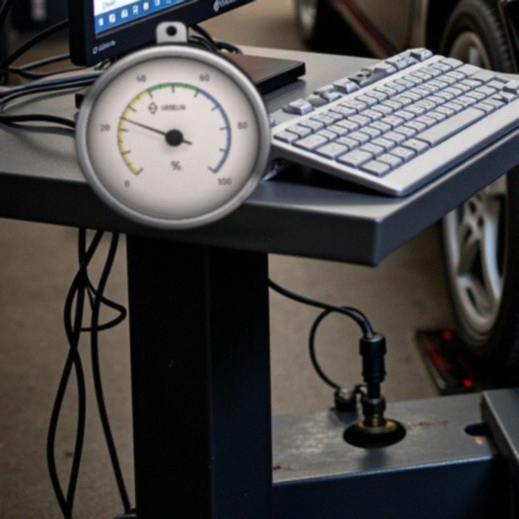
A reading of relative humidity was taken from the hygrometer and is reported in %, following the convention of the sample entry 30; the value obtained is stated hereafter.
25
